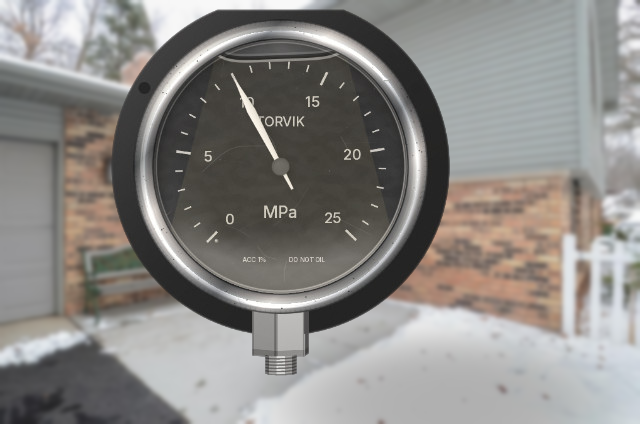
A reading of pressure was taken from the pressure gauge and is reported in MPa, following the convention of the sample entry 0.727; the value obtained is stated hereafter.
10
